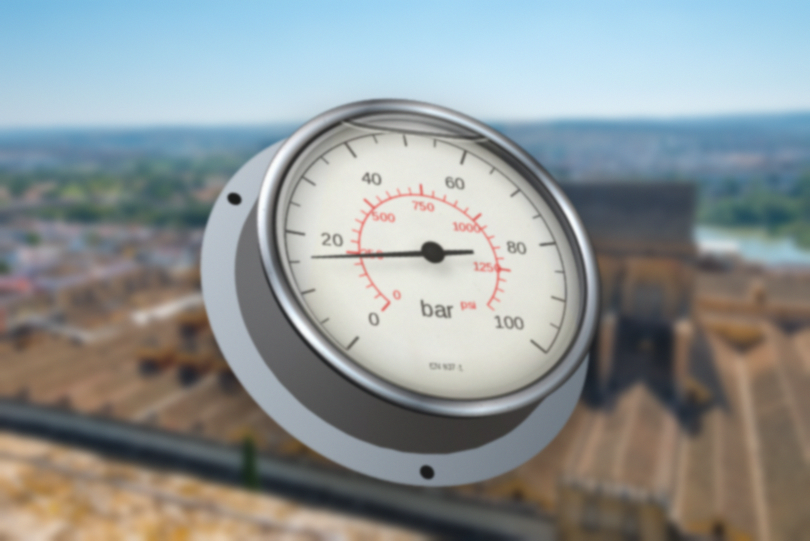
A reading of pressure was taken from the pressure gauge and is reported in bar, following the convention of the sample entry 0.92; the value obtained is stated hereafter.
15
